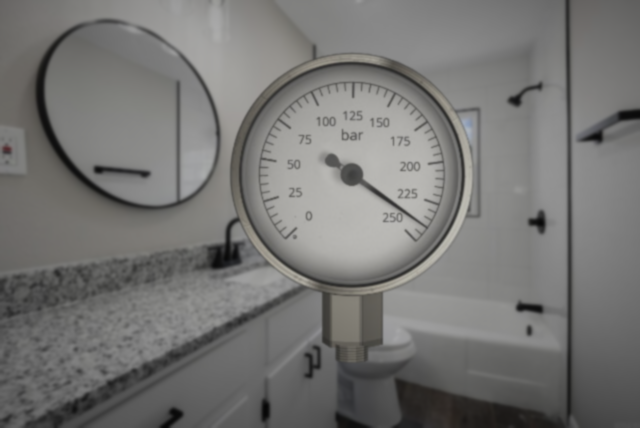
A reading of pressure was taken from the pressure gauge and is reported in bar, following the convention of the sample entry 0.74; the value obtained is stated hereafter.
240
